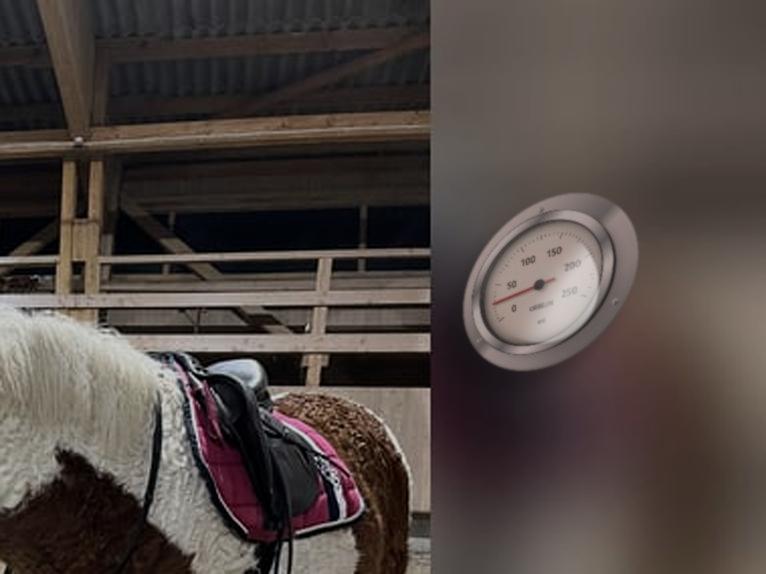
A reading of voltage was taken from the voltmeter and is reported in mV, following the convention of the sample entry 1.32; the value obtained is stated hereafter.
25
